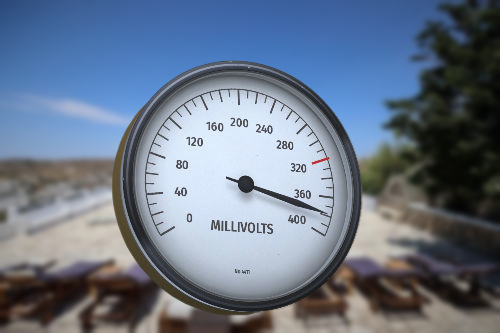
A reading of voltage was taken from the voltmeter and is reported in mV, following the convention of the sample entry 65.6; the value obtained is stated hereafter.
380
